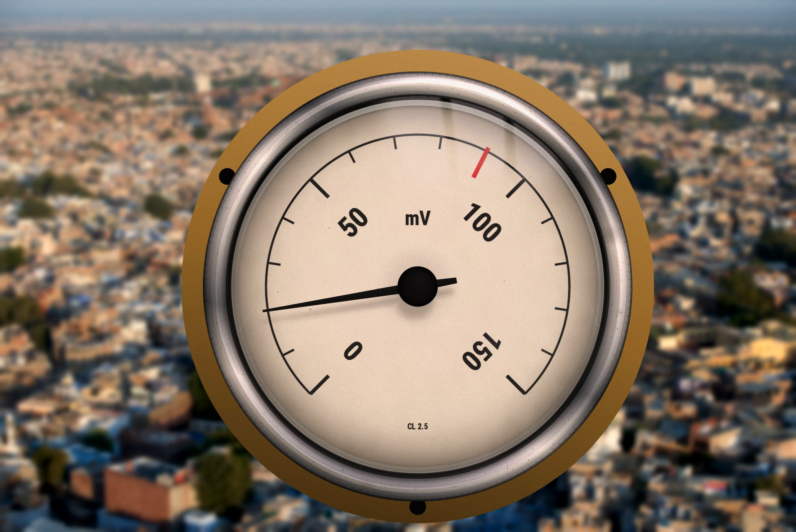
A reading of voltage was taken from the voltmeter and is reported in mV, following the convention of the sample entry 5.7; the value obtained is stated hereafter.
20
